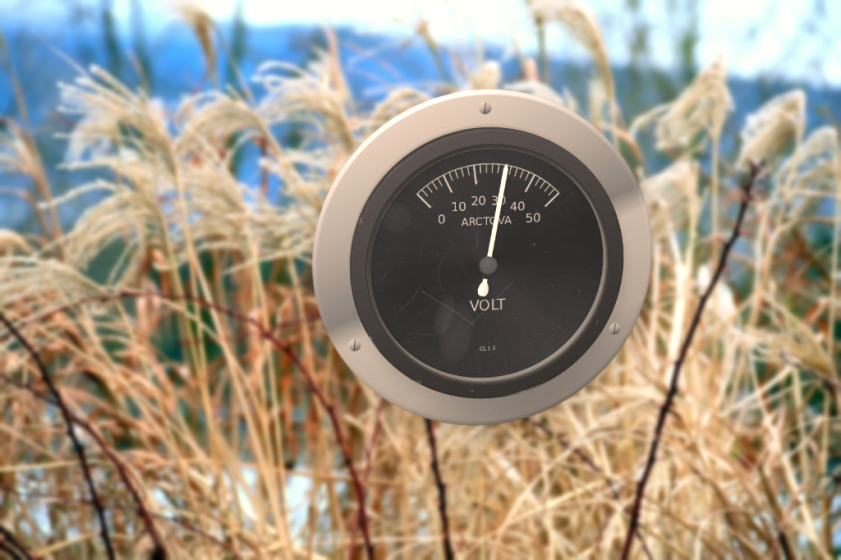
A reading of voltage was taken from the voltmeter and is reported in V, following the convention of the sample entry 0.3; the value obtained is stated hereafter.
30
